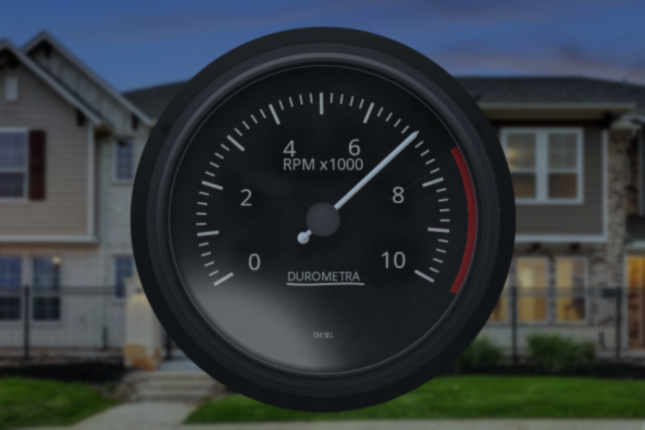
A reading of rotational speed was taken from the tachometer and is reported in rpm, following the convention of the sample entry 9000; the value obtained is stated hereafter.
7000
